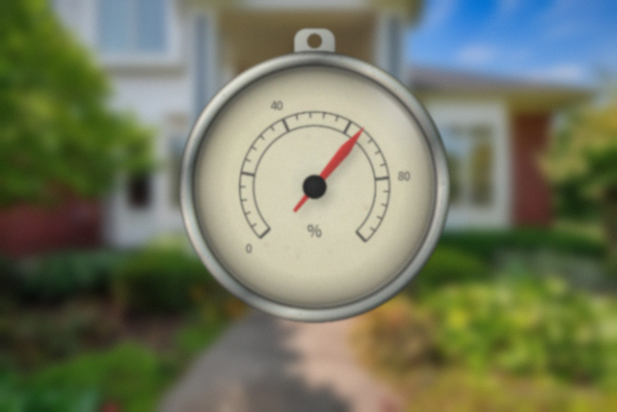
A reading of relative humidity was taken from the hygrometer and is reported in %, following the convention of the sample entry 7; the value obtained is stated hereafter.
64
